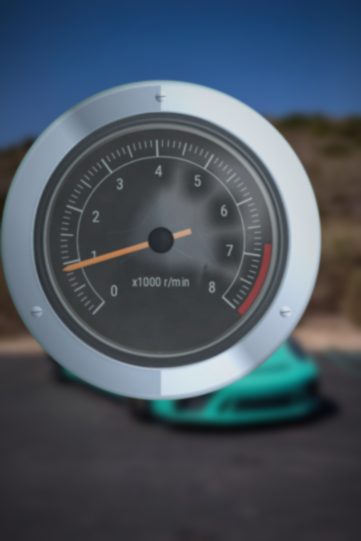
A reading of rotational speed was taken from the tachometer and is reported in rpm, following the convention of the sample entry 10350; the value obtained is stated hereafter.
900
